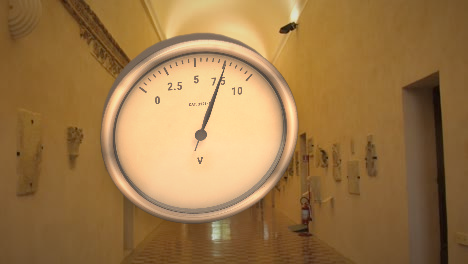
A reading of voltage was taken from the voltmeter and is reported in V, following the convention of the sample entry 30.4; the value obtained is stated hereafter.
7.5
